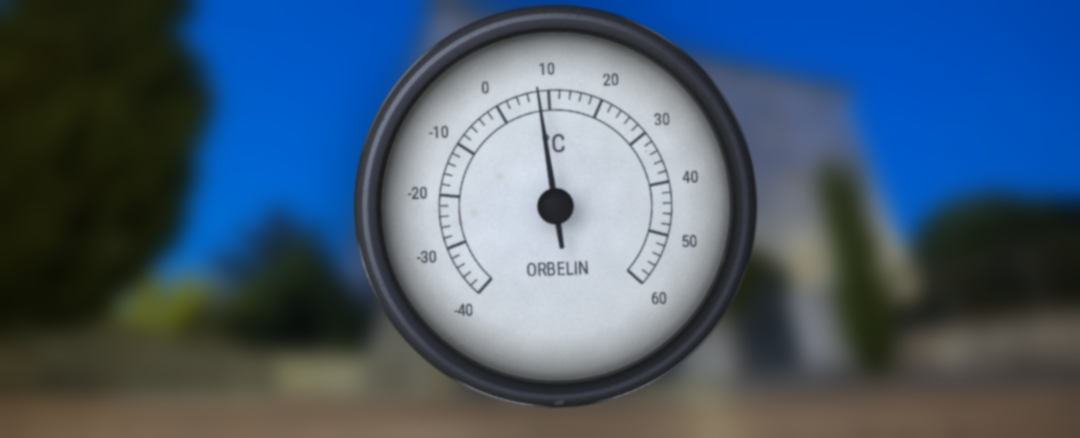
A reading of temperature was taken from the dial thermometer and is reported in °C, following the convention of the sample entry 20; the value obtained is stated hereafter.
8
